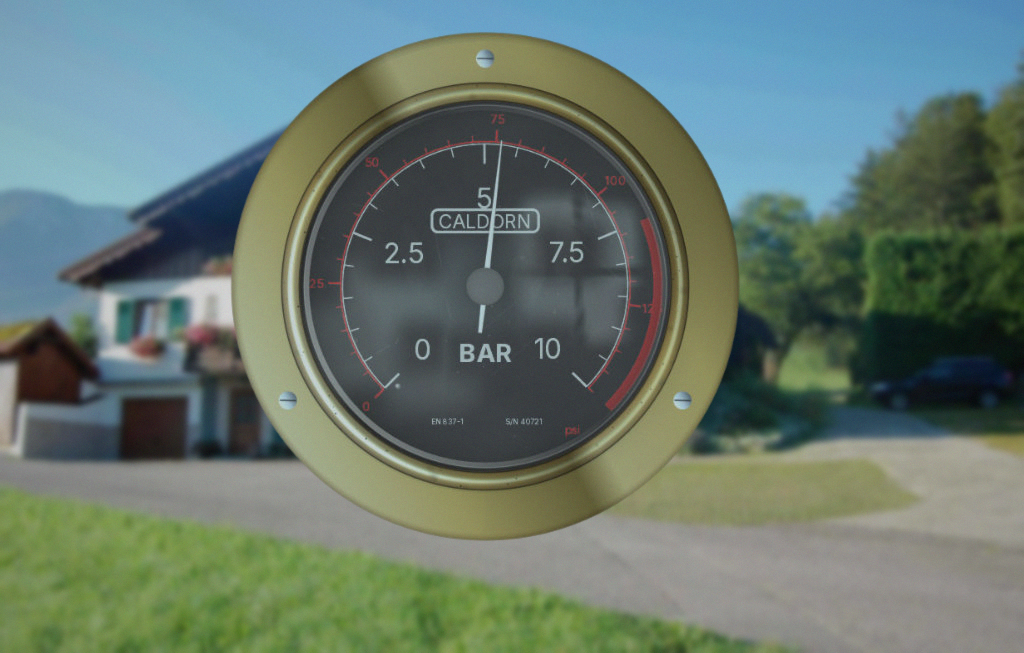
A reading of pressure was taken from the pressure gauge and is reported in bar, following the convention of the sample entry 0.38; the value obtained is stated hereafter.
5.25
